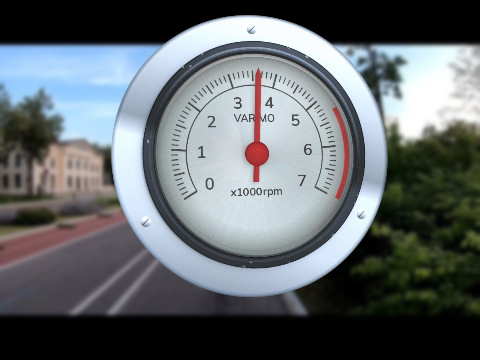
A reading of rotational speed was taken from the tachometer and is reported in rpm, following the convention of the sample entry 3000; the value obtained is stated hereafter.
3600
